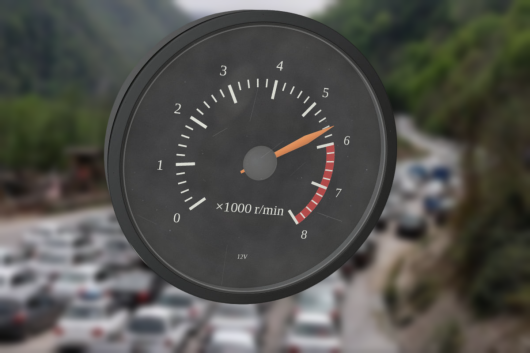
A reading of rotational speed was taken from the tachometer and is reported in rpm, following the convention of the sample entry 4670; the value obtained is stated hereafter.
5600
